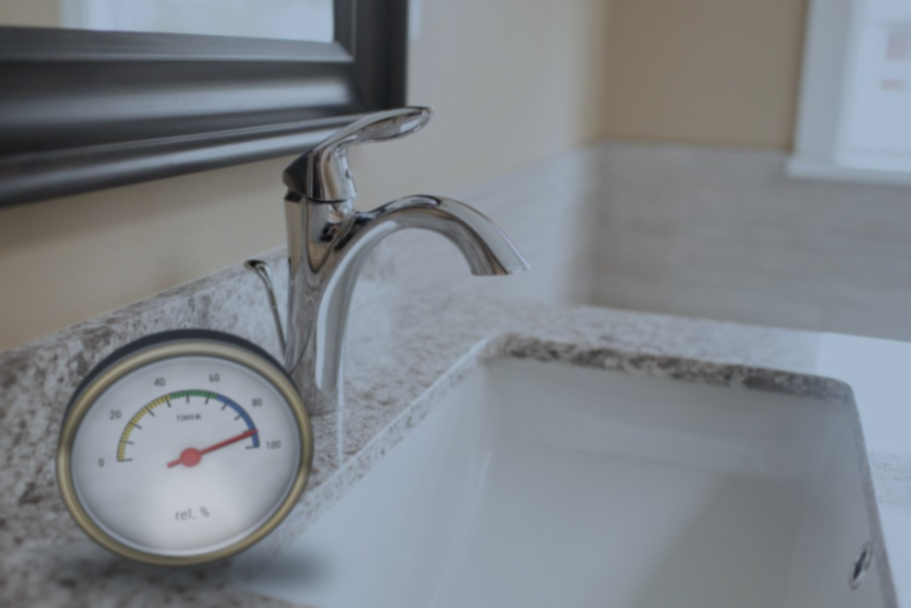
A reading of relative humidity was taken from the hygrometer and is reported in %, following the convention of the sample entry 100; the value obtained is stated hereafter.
90
